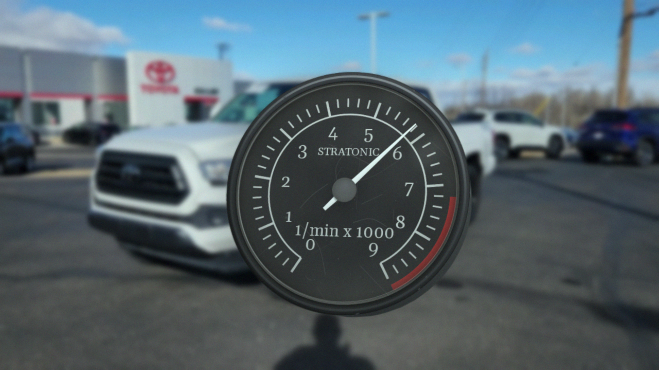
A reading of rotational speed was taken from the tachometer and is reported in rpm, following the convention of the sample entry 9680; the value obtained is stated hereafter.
5800
